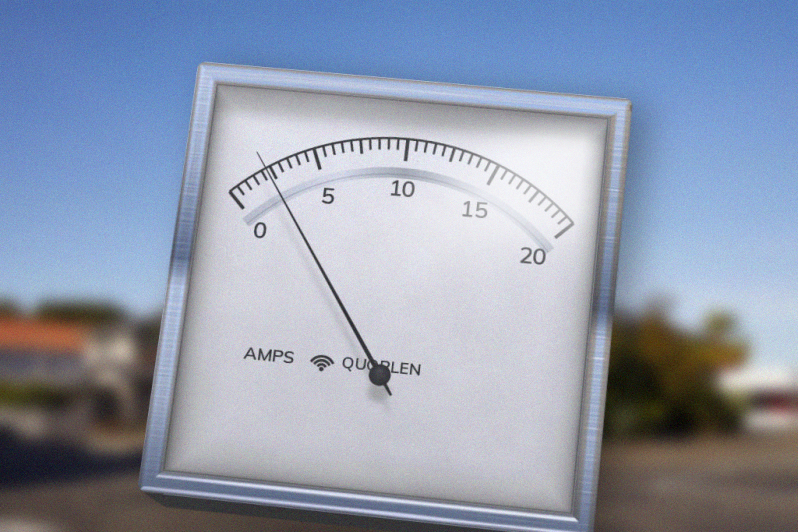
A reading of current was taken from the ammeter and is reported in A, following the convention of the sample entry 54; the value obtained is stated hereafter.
2.25
